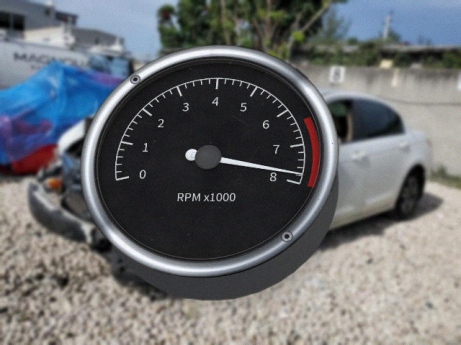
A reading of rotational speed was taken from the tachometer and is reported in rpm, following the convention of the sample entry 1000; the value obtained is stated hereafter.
7800
